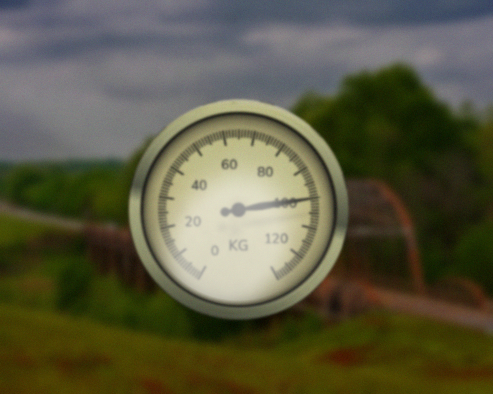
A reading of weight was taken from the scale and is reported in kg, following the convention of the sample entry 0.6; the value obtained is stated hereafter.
100
